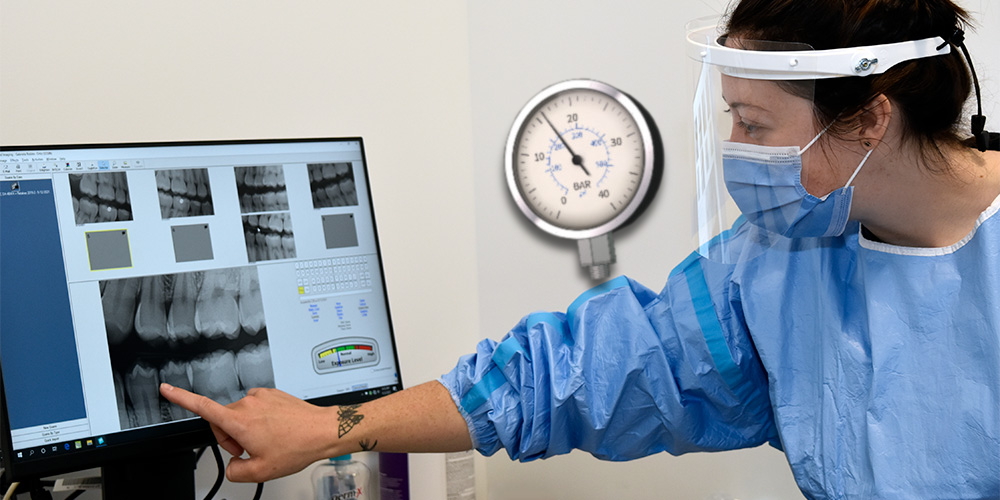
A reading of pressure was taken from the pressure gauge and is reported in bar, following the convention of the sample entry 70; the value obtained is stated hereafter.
16
